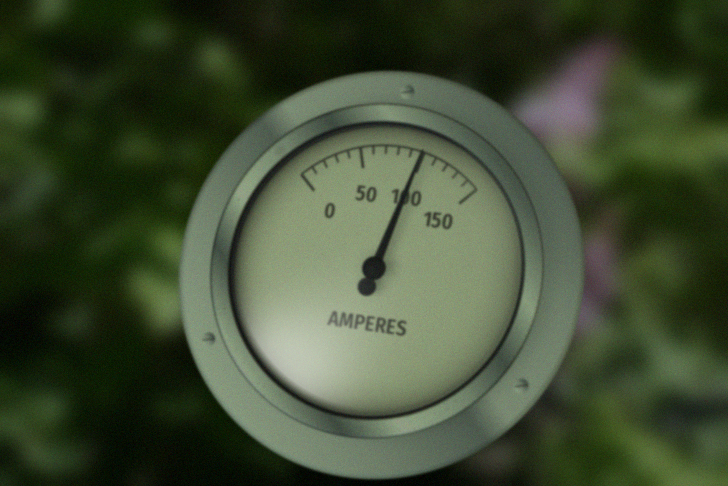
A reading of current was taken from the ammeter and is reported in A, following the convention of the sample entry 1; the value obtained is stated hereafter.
100
